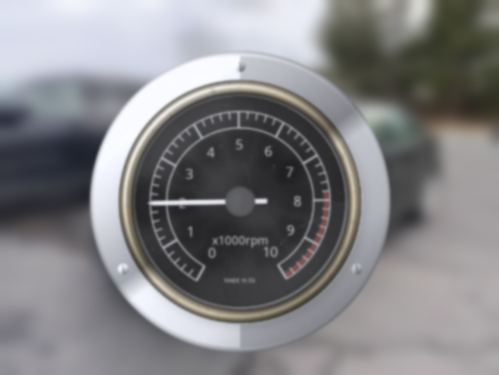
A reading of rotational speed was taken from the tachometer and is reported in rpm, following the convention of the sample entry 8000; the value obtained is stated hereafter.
2000
